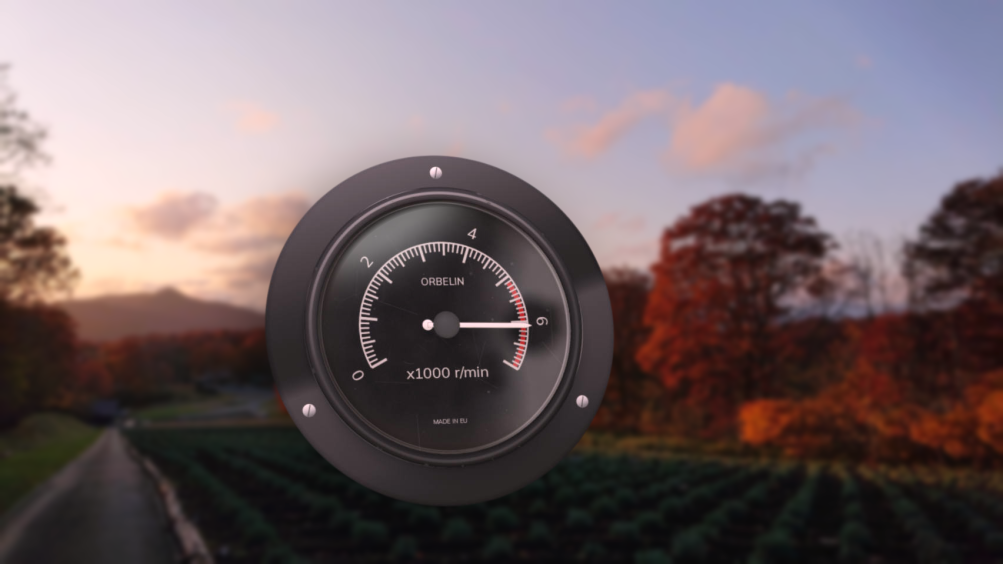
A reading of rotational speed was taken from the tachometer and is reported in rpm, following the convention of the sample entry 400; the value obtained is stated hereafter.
6100
